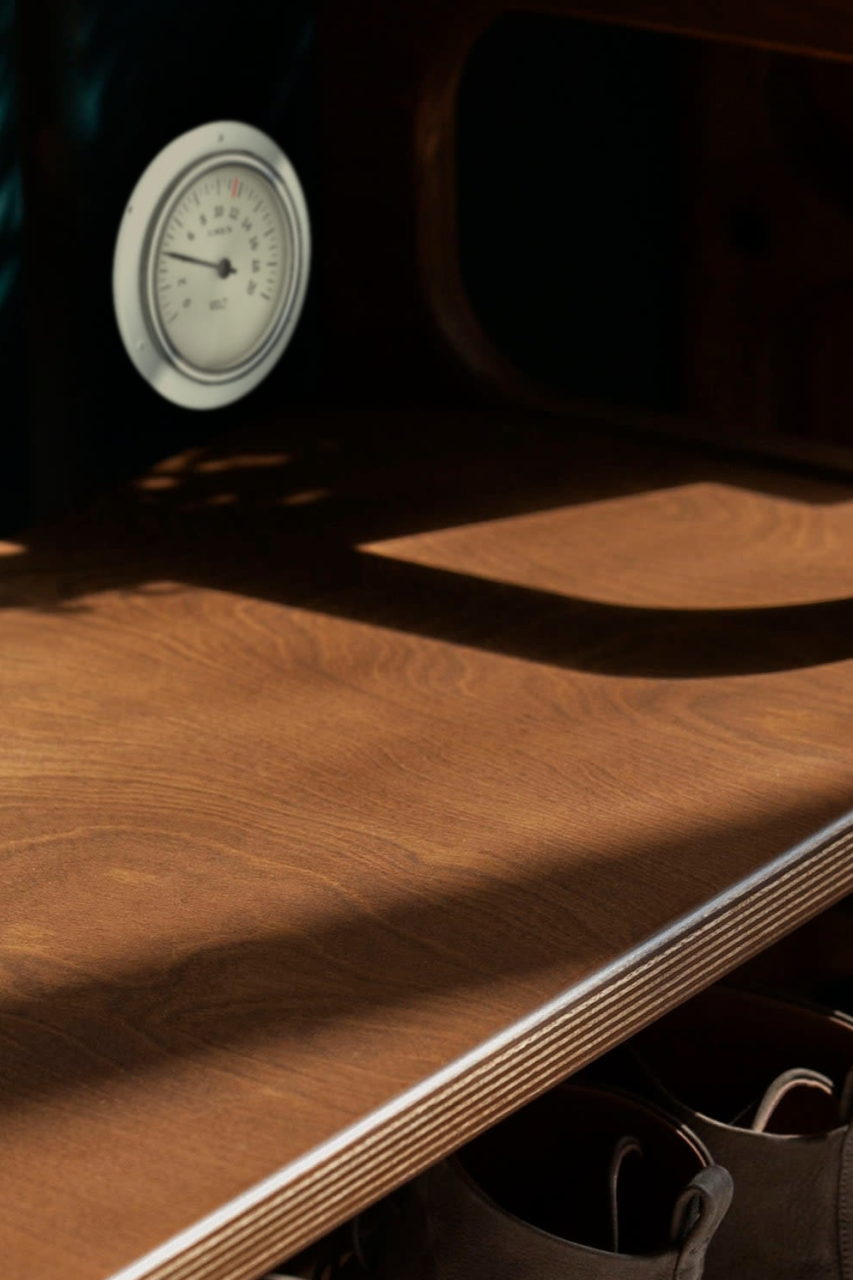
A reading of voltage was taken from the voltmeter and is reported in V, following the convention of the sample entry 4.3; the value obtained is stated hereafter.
4
